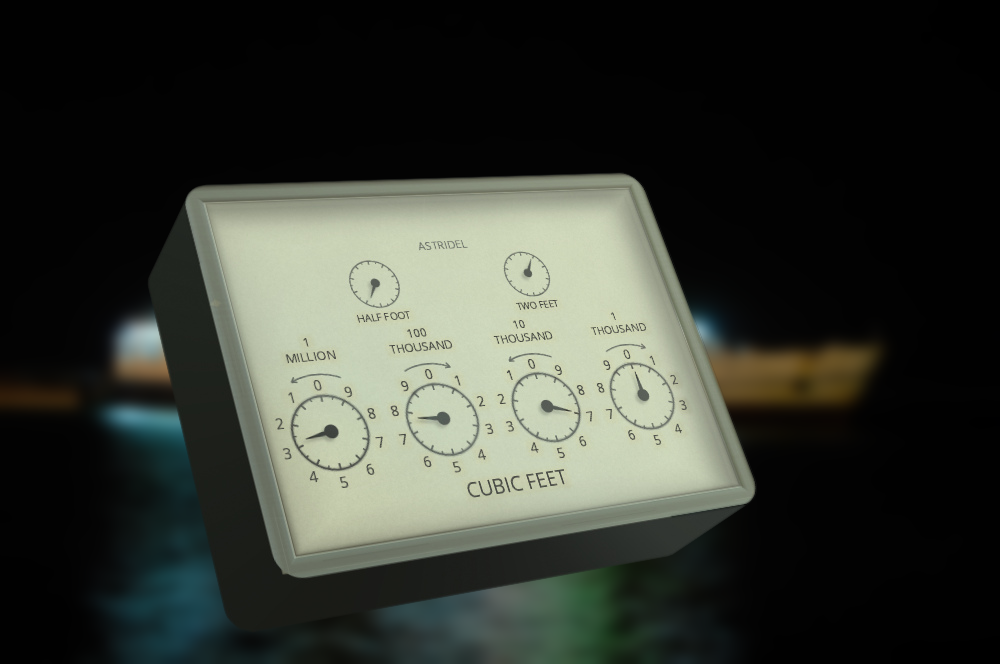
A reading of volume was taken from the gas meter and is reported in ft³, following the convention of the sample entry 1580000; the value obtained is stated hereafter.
277000
